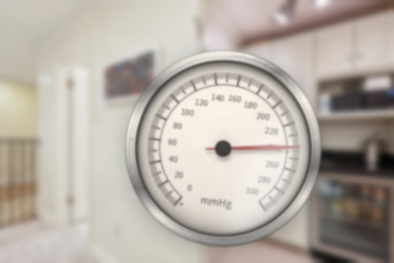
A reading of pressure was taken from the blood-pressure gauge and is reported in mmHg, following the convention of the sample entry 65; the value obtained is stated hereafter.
240
